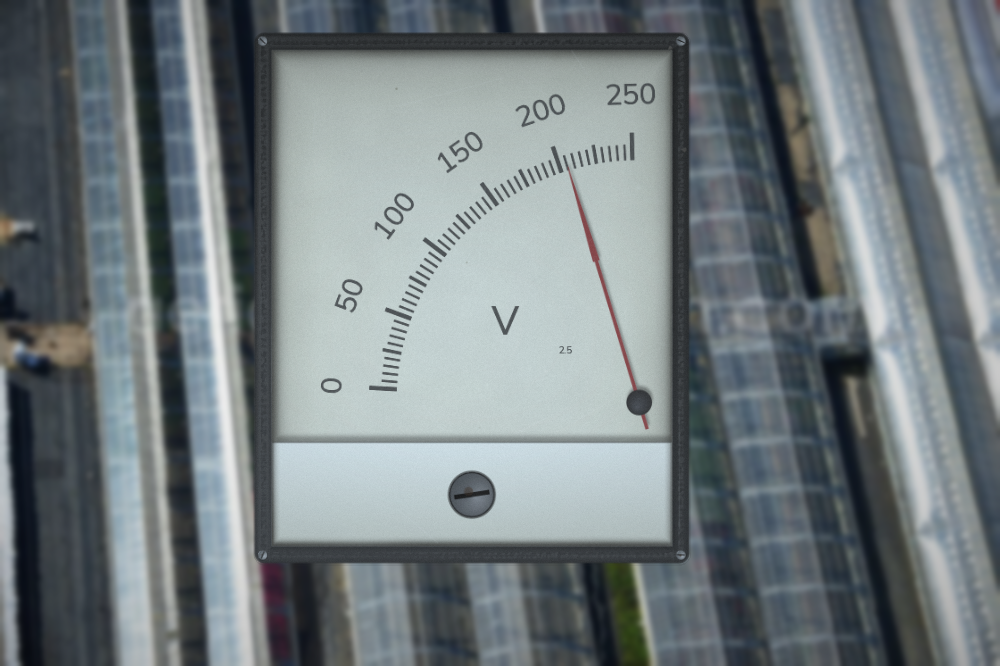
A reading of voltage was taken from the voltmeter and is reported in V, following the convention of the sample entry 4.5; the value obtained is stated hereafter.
205
